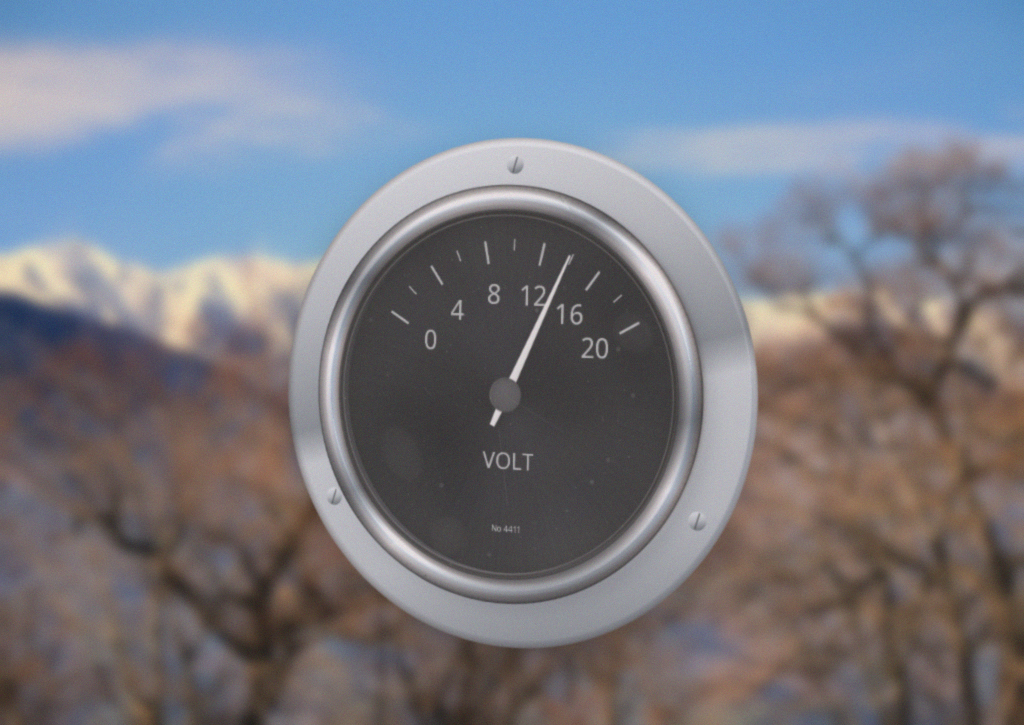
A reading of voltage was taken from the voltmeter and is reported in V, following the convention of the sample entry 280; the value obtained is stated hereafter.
14
